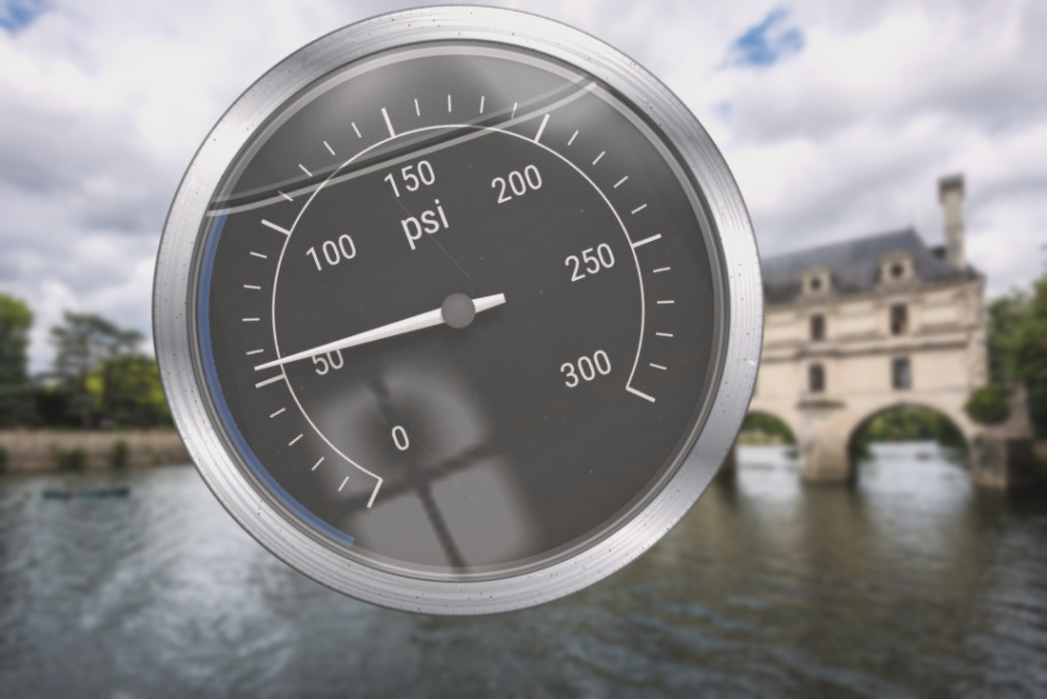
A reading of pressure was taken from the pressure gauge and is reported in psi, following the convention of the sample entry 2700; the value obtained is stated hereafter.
55
